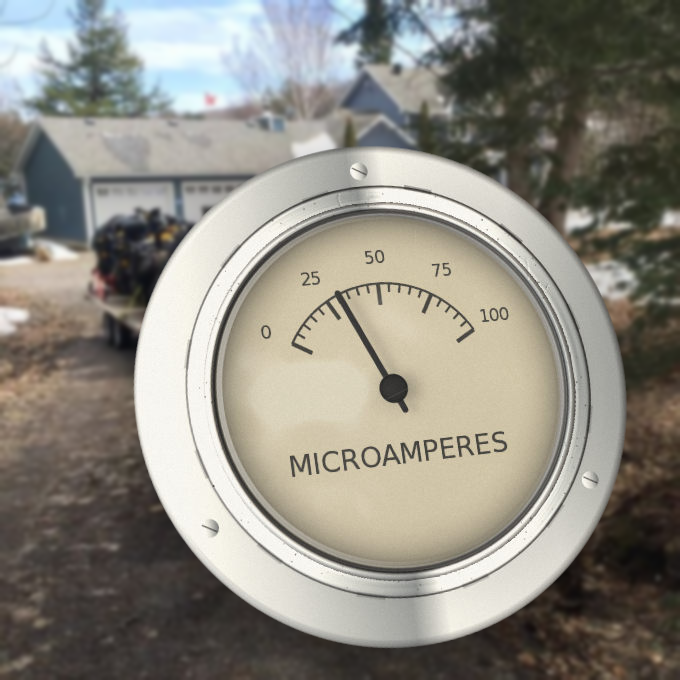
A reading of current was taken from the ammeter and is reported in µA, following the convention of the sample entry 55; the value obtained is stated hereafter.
30
